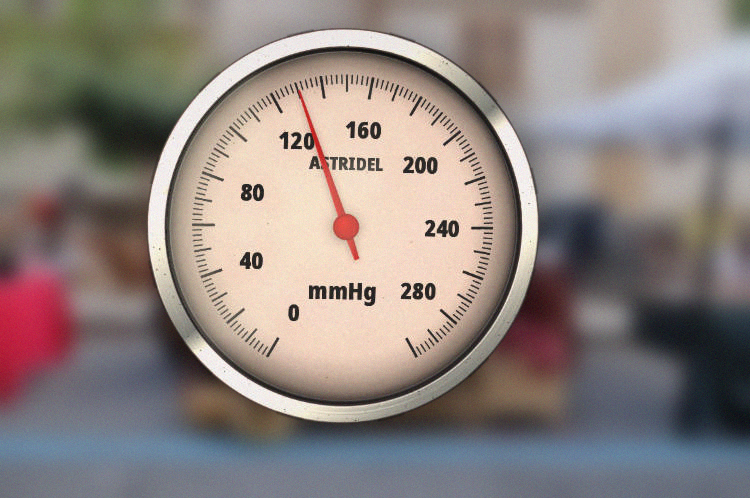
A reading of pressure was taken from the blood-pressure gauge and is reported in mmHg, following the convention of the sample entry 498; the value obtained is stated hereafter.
130
